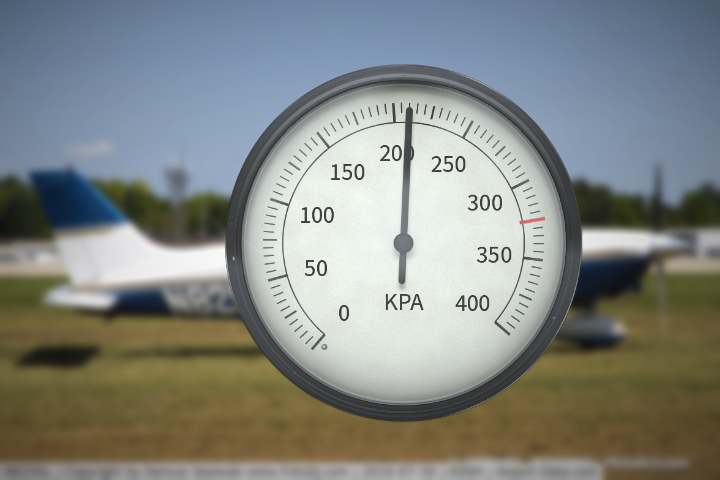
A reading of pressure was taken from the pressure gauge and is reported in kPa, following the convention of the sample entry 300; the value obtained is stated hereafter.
210
